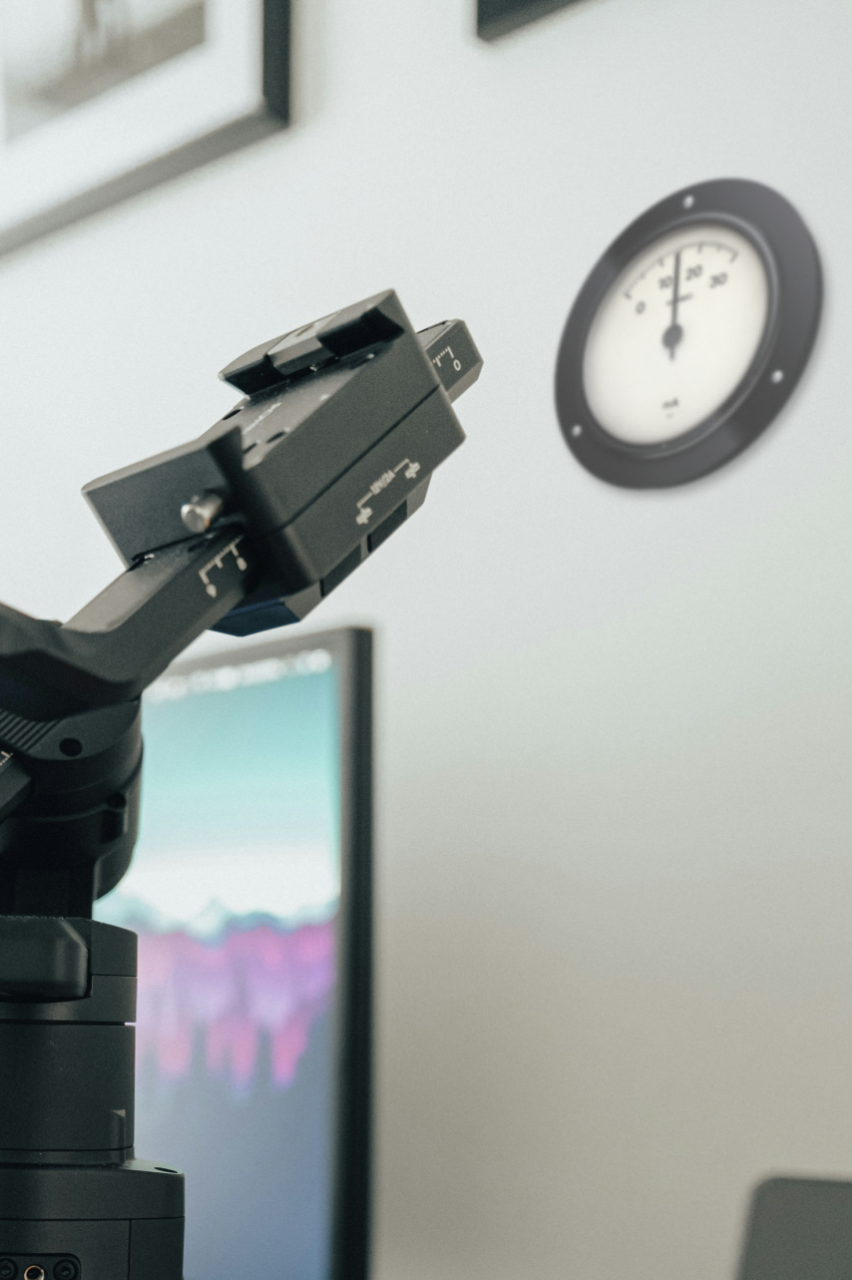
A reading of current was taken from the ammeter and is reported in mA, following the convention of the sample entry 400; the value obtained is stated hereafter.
15
